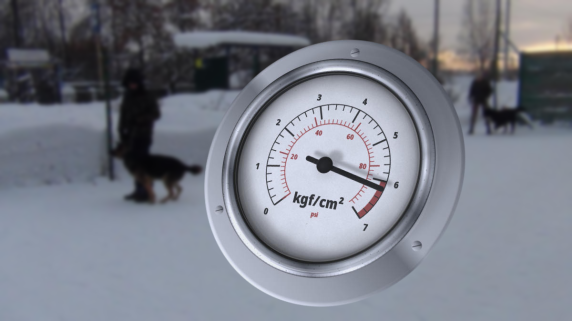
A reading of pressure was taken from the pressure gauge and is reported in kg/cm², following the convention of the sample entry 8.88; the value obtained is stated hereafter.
6.2
